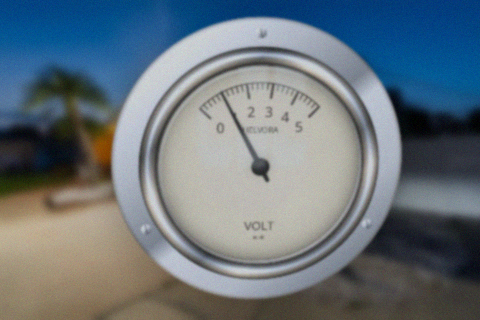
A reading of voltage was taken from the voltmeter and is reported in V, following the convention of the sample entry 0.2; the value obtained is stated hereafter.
1
